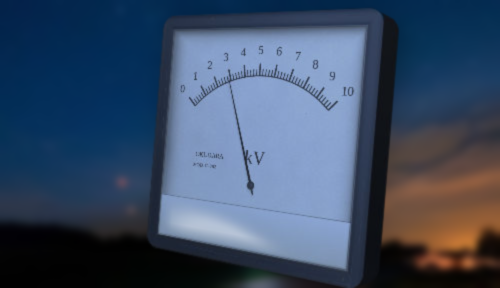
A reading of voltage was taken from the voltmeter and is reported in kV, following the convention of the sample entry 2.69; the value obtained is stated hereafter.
3
